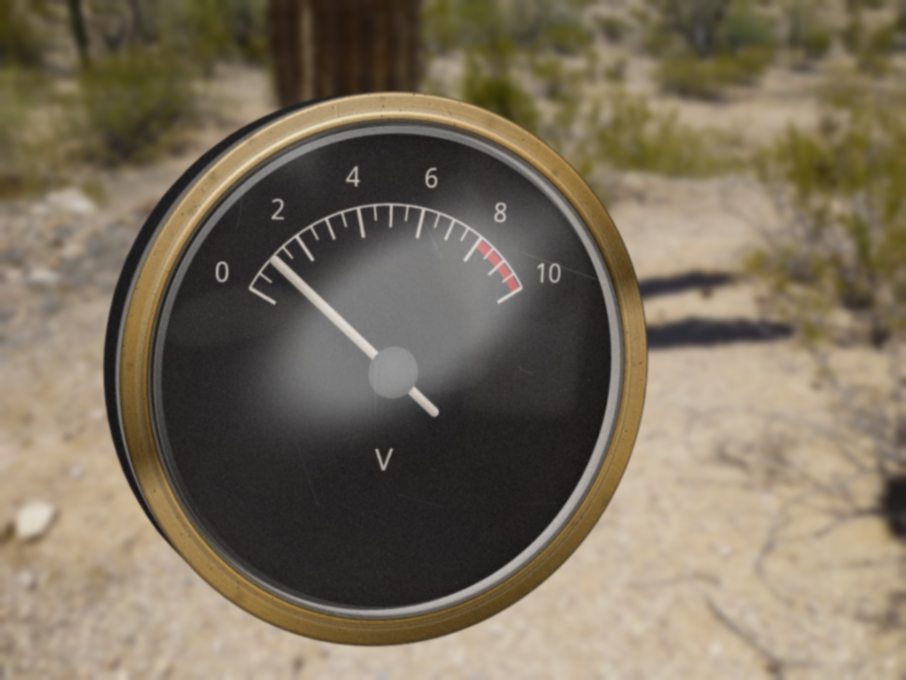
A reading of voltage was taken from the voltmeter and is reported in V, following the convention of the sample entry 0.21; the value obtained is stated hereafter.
1
